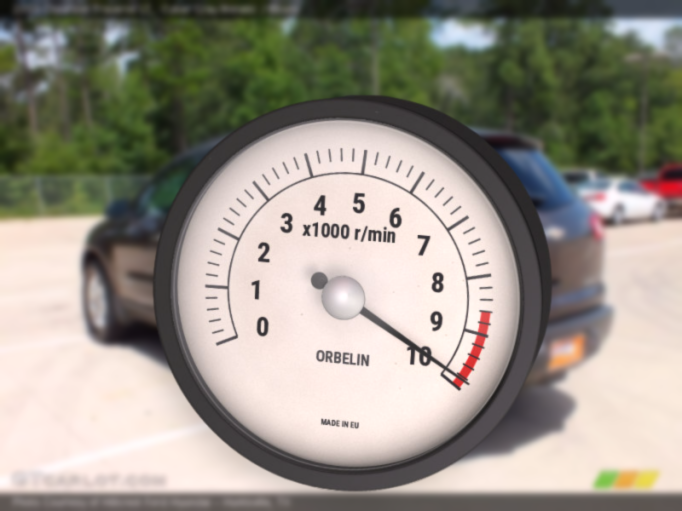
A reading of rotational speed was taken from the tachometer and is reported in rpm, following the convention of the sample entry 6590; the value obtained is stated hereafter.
9800
